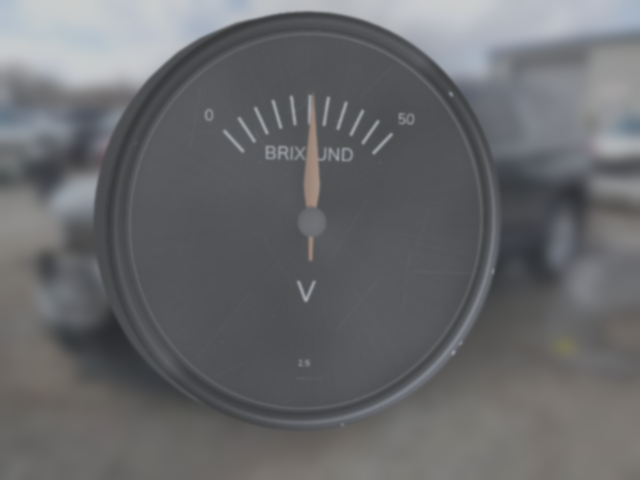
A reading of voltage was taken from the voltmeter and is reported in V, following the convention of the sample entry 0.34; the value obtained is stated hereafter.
25
